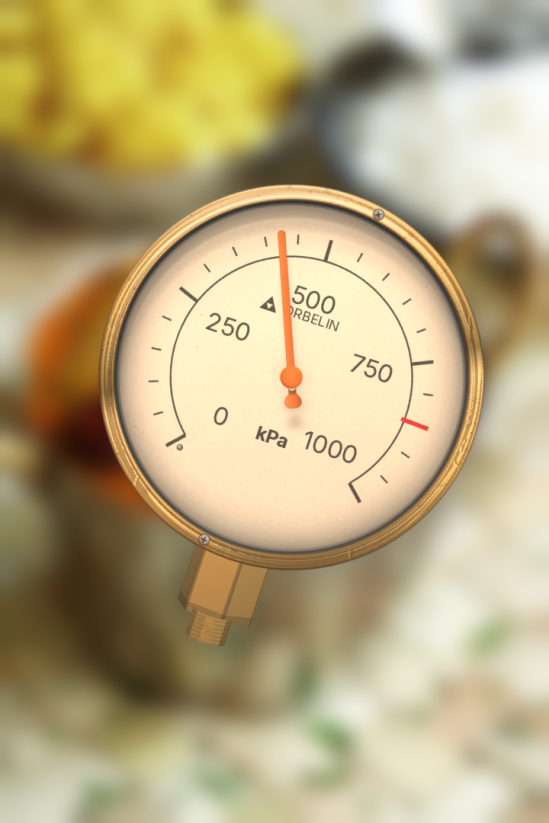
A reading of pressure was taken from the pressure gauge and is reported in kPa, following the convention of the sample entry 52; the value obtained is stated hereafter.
425
